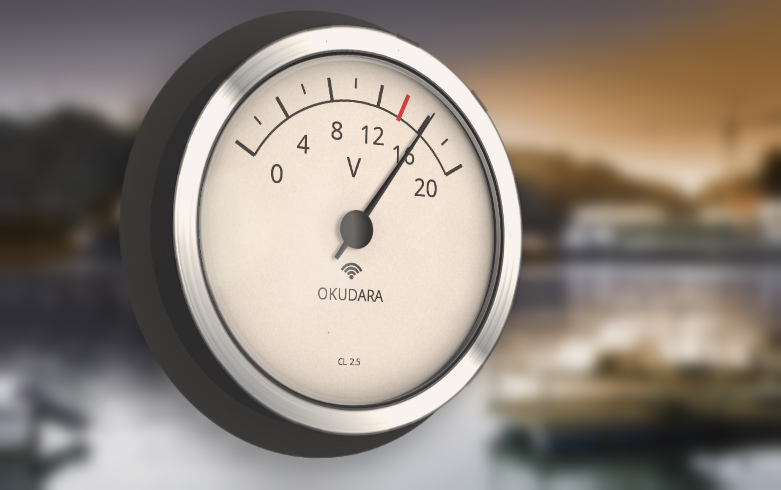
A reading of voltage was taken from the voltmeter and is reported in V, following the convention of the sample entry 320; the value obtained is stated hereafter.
16
